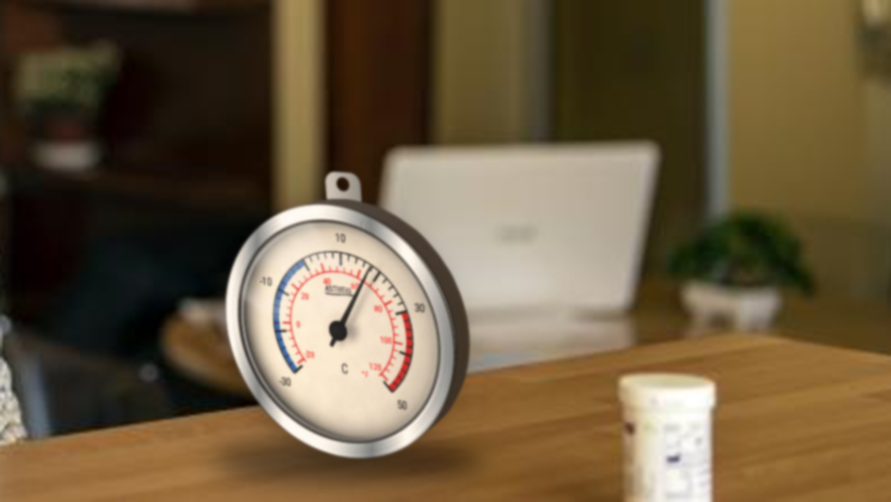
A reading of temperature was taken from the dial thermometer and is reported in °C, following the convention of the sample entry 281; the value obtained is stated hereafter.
18
